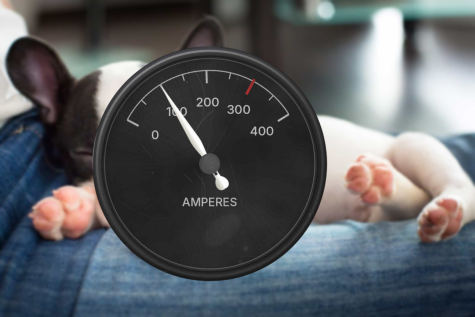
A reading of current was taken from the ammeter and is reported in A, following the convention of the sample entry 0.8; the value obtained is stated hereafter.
100
